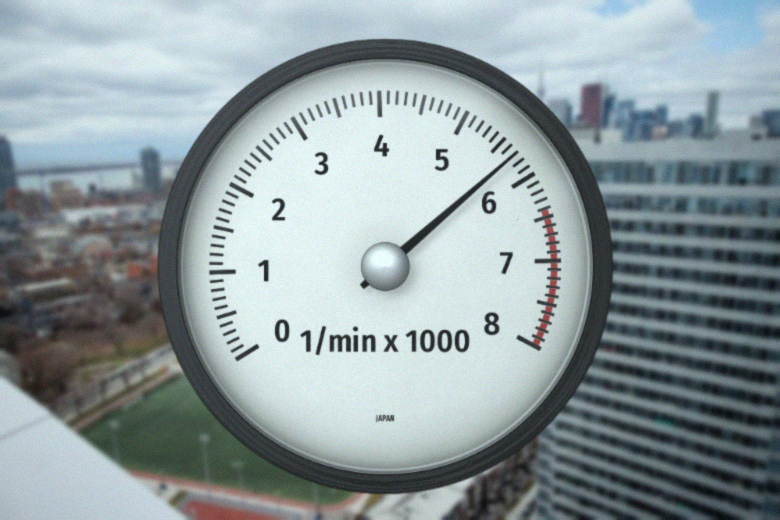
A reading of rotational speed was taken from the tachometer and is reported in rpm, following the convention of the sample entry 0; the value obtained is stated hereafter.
5700
